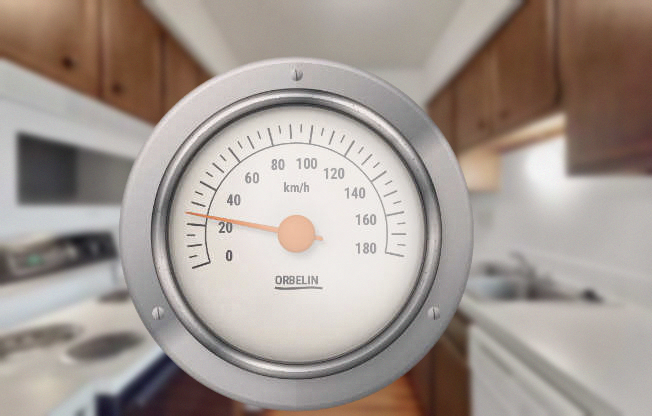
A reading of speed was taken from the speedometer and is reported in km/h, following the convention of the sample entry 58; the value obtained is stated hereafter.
25
